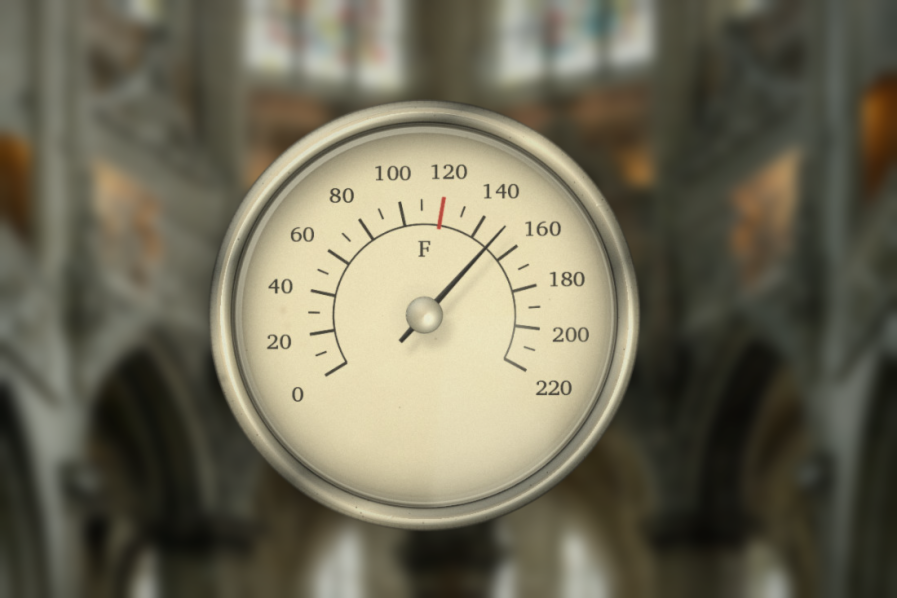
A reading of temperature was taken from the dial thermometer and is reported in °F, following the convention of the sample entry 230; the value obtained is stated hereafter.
150
